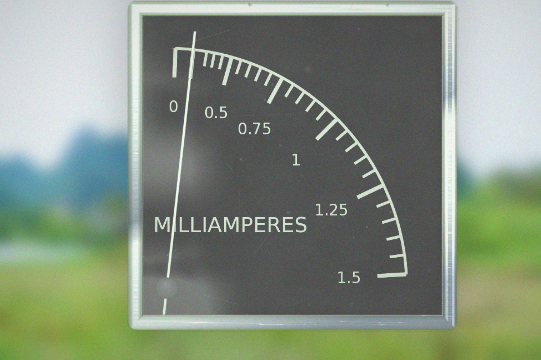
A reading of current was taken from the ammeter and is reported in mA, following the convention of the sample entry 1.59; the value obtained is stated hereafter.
0.25
